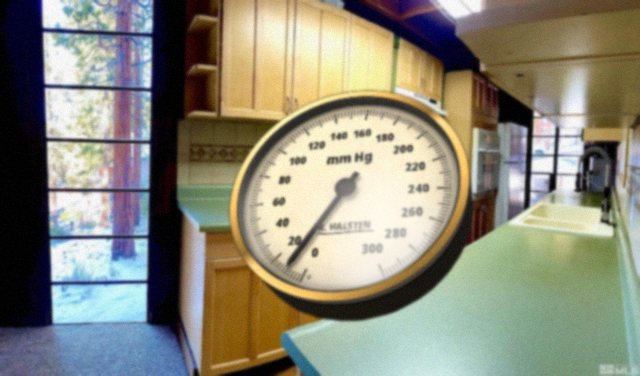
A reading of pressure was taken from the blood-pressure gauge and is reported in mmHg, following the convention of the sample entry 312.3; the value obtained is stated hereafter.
10
